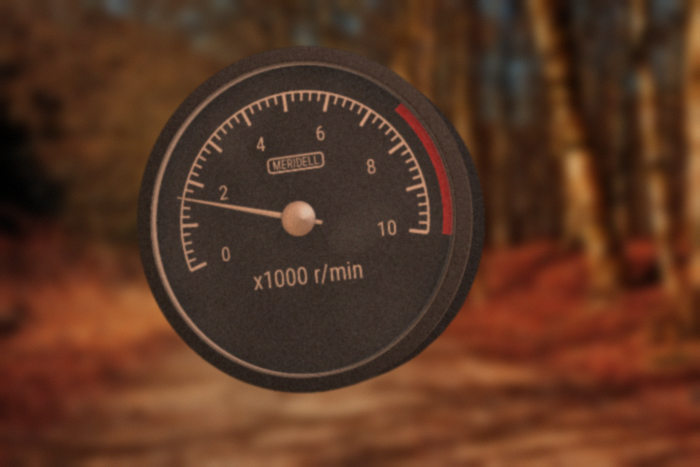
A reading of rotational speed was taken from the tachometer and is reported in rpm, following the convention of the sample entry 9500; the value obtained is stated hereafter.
1600
